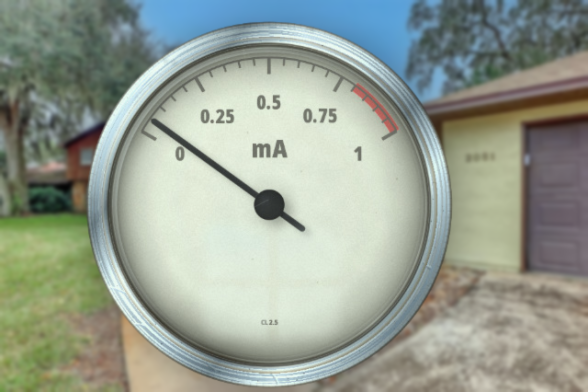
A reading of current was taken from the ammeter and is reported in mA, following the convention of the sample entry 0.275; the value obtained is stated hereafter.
0.05
